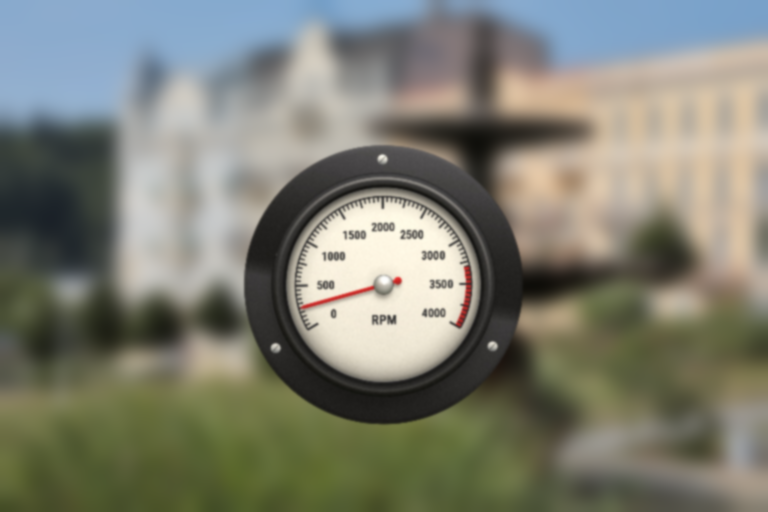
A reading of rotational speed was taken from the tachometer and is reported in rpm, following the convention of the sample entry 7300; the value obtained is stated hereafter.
250
